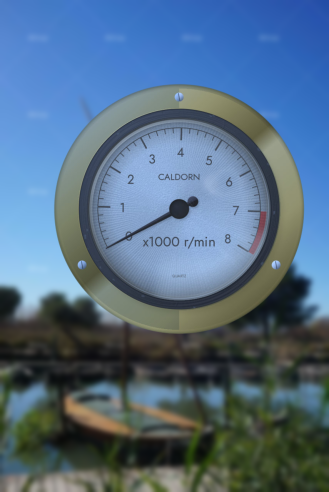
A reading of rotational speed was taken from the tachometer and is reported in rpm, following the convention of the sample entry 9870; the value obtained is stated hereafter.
0
